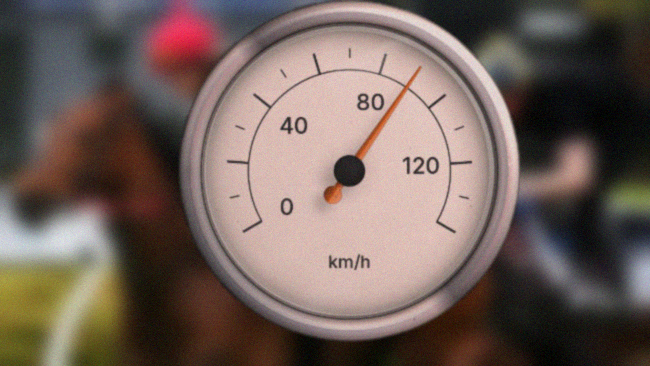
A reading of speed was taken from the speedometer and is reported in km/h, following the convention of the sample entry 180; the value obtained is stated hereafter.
90
